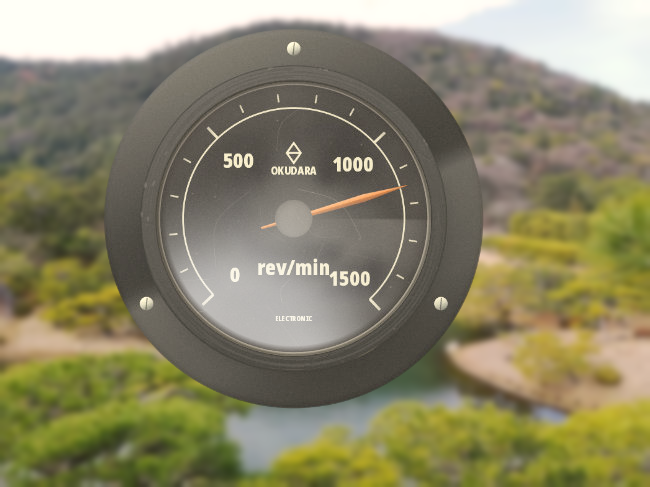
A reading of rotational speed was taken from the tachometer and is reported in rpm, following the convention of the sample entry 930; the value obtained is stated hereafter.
1150
